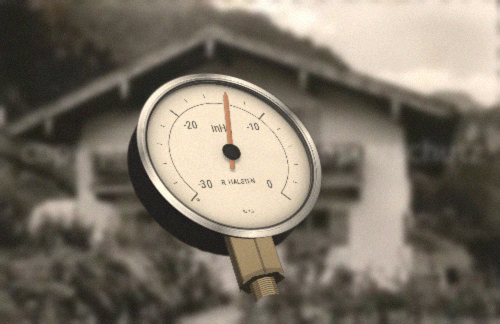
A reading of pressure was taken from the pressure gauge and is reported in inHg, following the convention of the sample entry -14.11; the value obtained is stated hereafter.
-14
